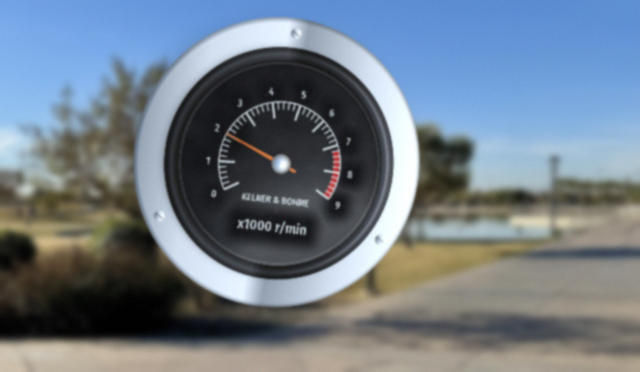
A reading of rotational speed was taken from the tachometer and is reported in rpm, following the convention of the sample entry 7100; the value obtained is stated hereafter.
2000
